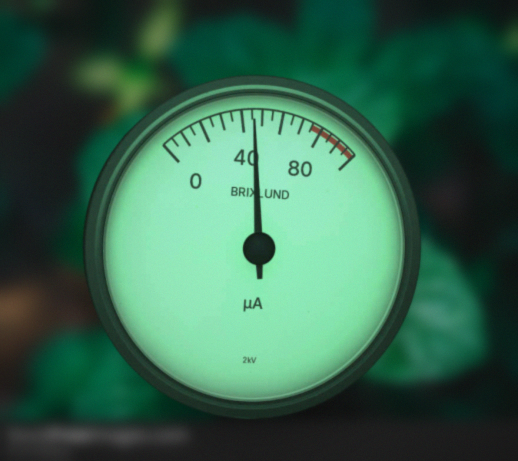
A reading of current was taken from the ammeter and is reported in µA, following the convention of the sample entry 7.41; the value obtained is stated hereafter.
45
